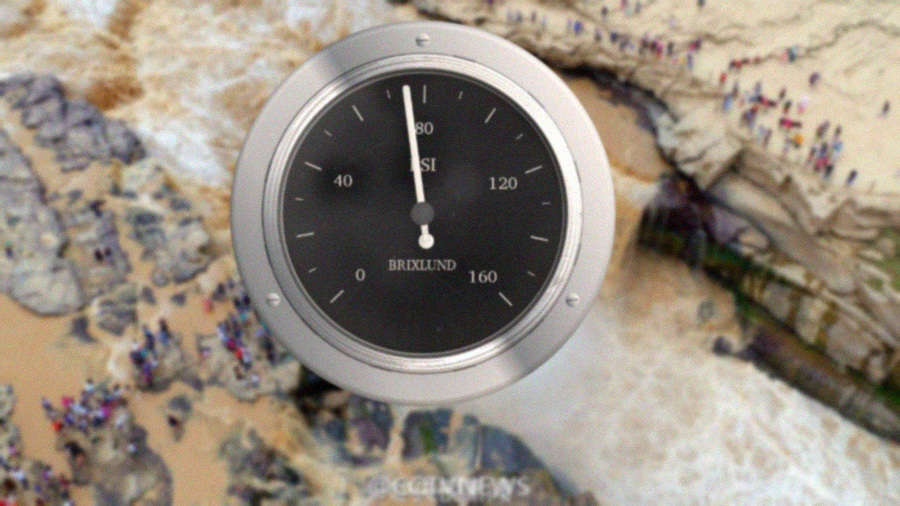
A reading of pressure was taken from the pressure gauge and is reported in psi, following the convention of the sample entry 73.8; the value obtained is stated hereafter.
75
